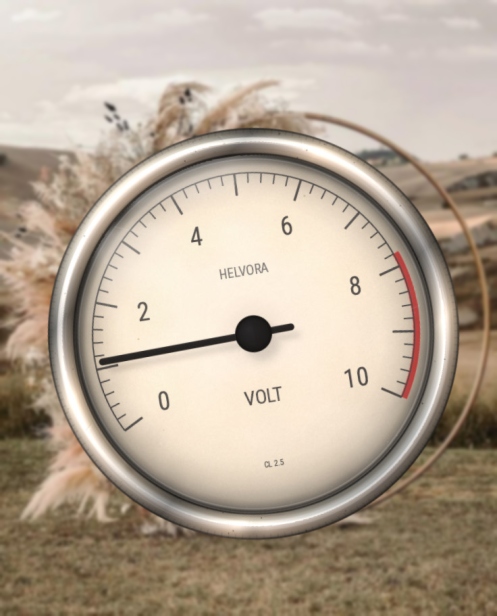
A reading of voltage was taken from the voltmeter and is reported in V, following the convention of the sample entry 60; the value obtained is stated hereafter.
1.1
